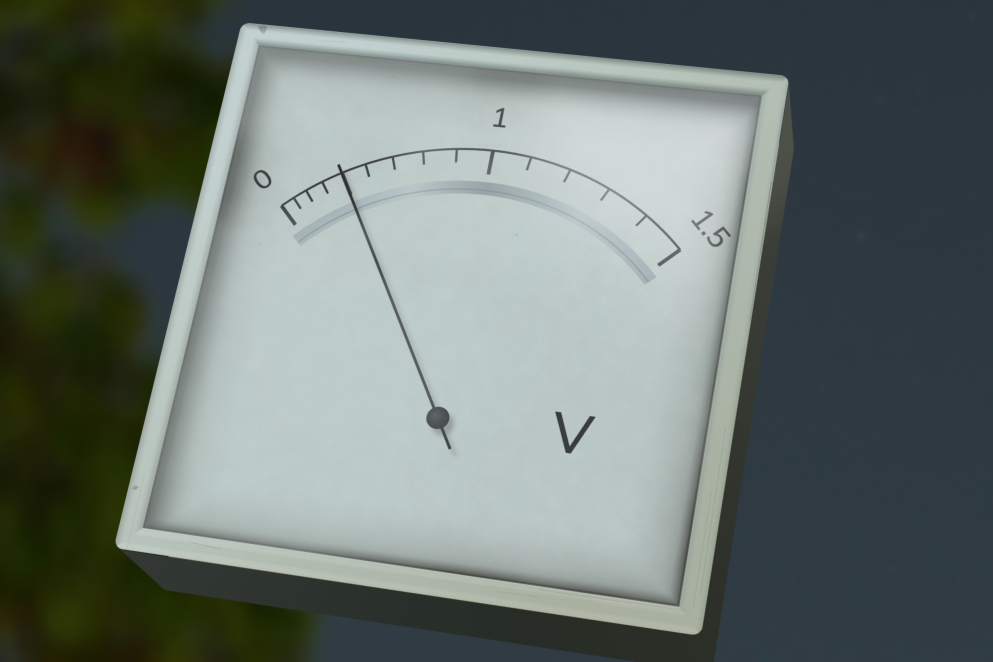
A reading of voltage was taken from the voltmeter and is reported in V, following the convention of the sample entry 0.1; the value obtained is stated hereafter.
0.5
